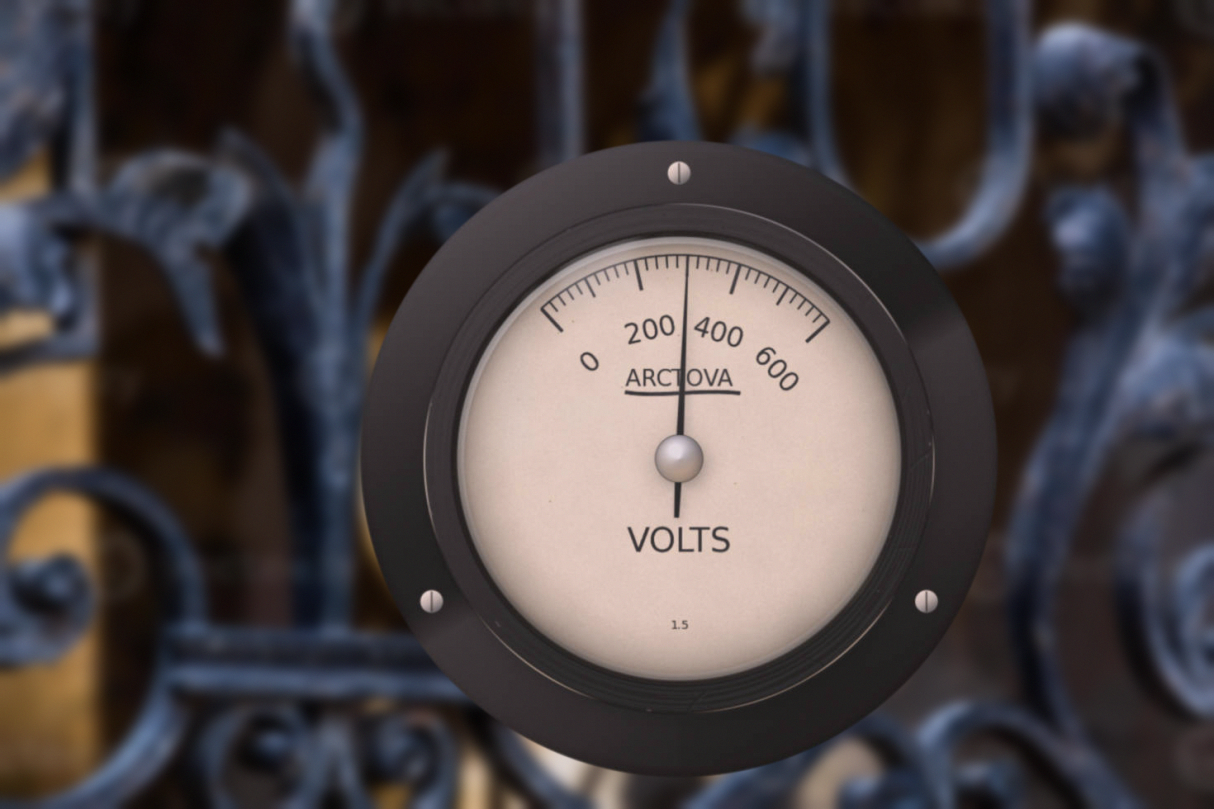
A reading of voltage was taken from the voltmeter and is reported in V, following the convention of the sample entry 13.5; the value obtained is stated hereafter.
300
